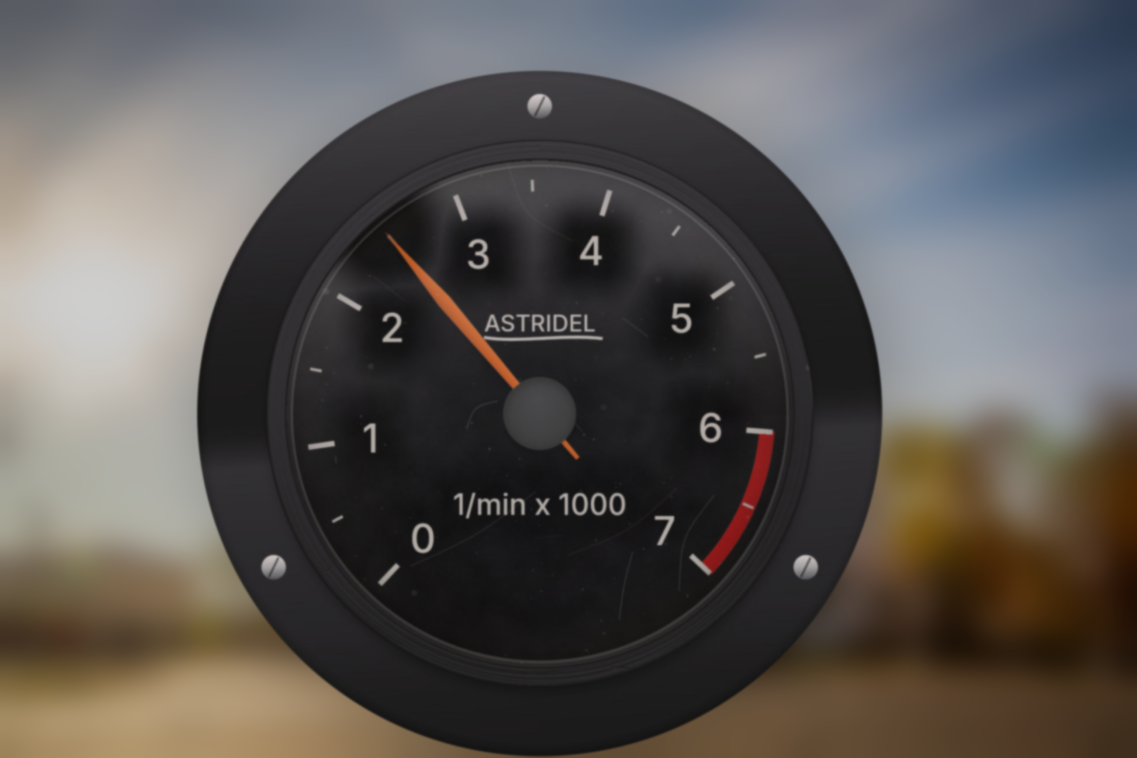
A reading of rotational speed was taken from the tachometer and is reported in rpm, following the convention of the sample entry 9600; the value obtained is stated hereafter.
2500
